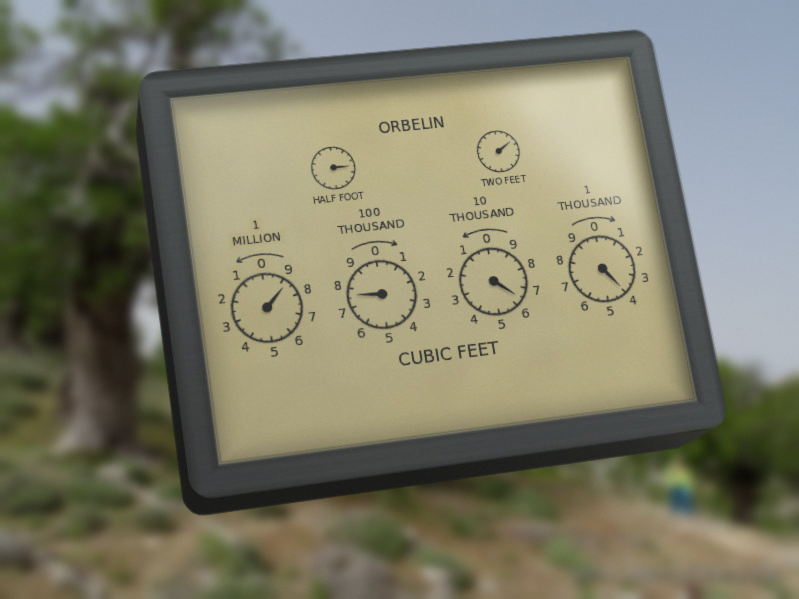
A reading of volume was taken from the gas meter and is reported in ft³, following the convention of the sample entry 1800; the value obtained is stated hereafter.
876400
